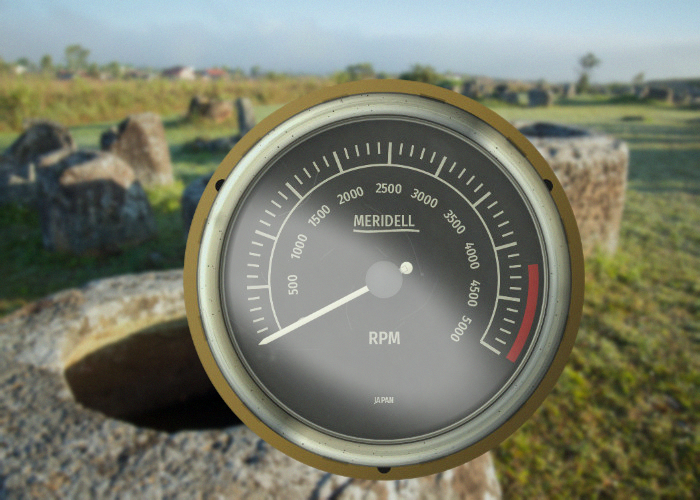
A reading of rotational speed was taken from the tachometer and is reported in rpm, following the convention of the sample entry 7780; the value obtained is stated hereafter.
0
